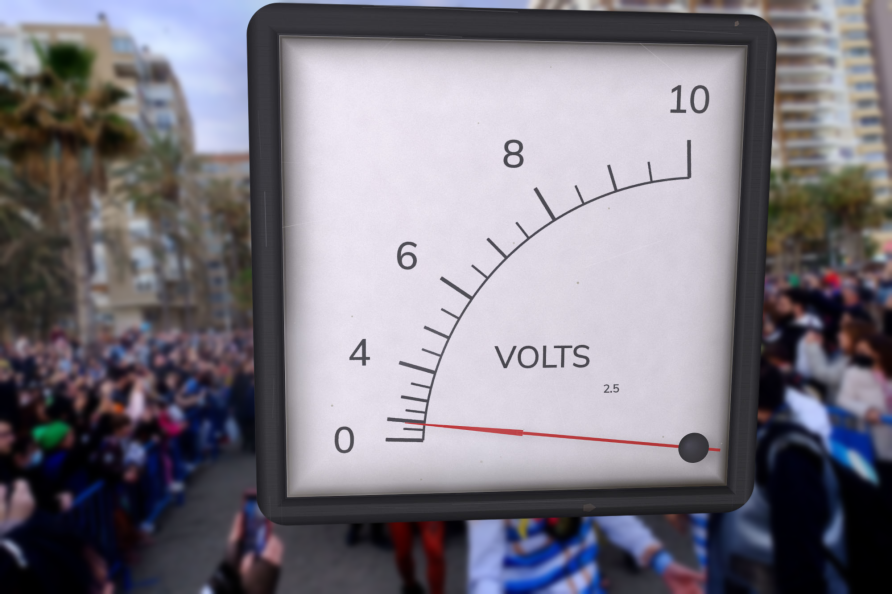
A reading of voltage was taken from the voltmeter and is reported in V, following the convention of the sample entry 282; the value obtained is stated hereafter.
2
